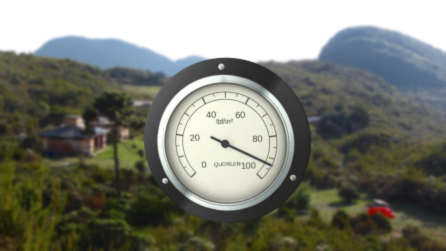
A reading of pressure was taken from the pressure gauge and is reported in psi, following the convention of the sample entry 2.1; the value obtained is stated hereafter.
92.5
